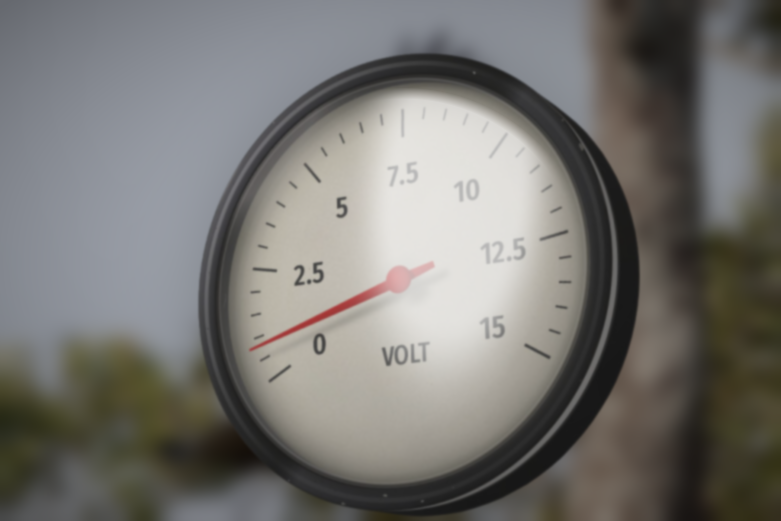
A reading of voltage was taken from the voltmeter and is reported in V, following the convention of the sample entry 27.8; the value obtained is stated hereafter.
0.75
